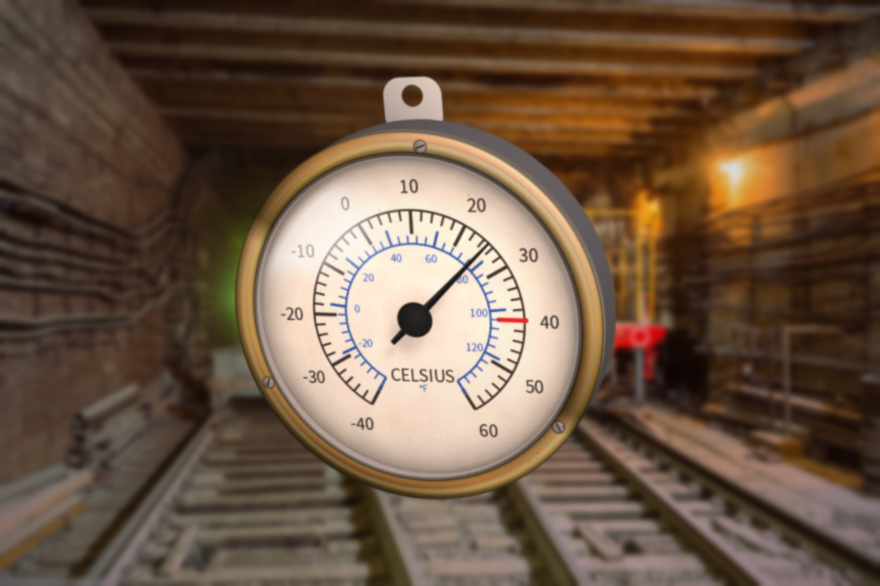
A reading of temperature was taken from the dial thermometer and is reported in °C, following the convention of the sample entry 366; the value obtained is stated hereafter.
25
